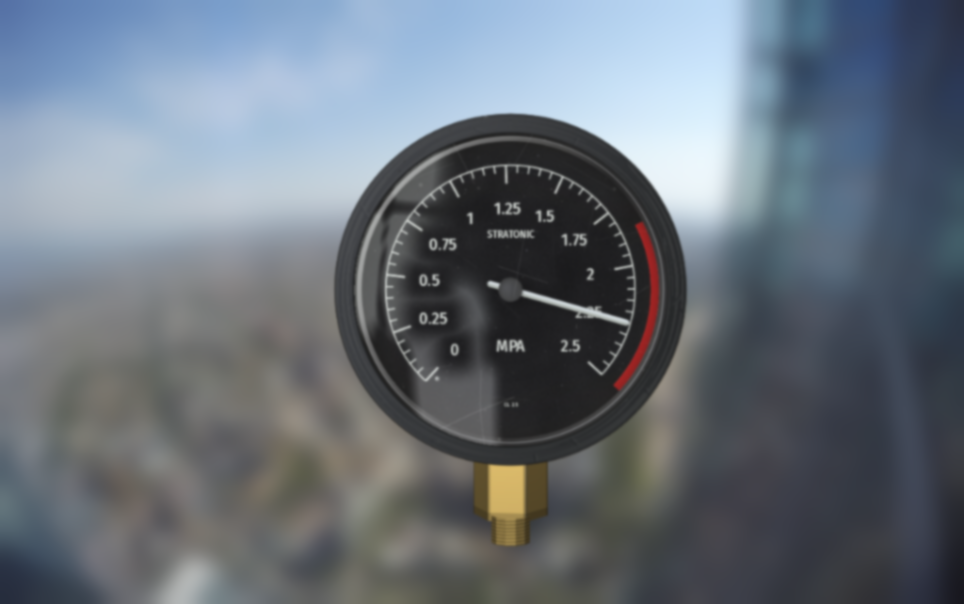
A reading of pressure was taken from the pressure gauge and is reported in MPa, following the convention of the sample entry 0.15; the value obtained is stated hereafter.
2.25
